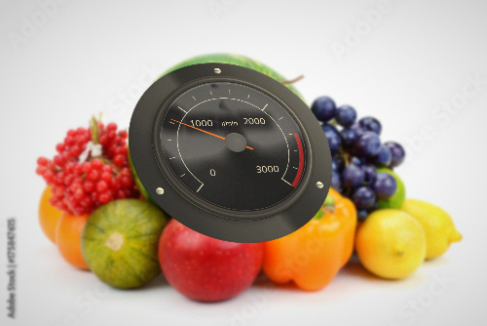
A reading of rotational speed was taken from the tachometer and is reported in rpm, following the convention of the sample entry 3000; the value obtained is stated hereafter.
800
